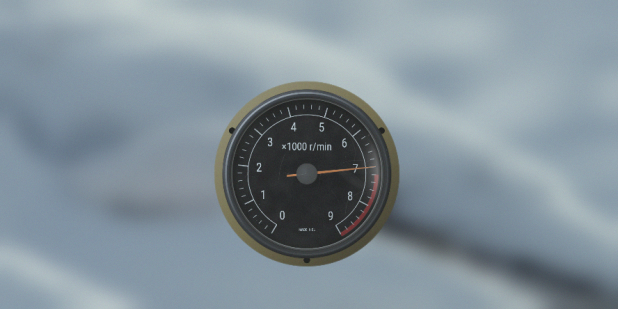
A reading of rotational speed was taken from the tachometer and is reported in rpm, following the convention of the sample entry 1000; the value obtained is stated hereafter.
7000
